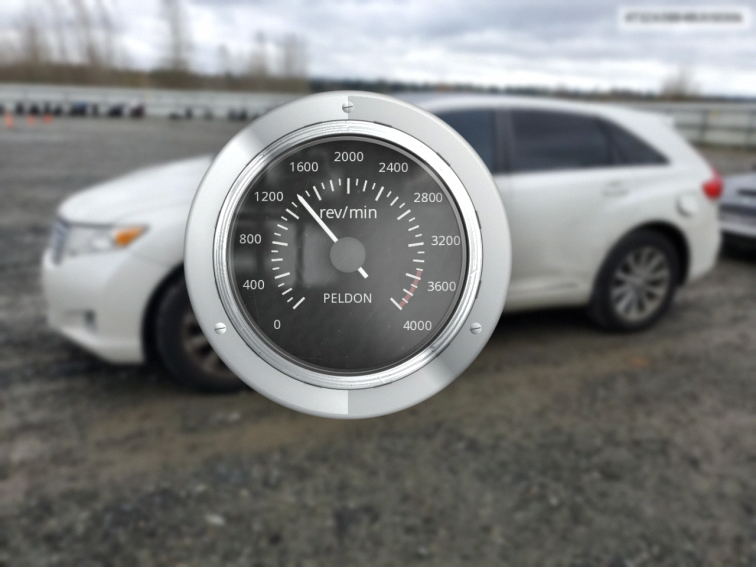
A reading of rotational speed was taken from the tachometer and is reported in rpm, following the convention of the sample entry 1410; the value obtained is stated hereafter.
1400
